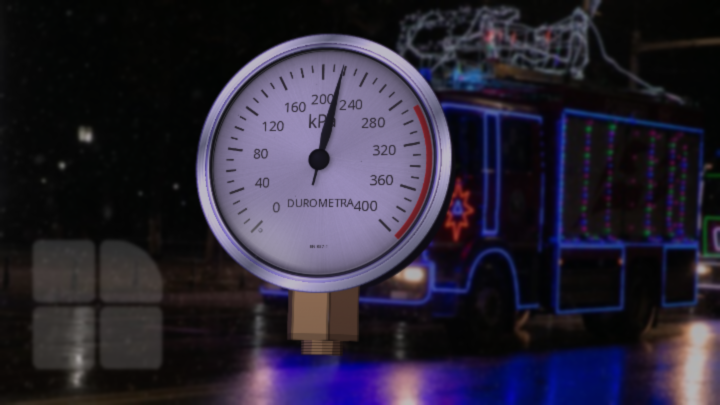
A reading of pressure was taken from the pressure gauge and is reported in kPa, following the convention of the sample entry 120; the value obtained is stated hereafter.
220
